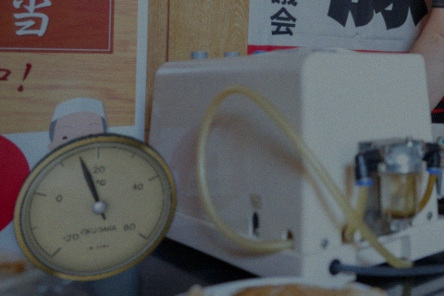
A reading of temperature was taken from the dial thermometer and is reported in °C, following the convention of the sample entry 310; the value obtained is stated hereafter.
15
